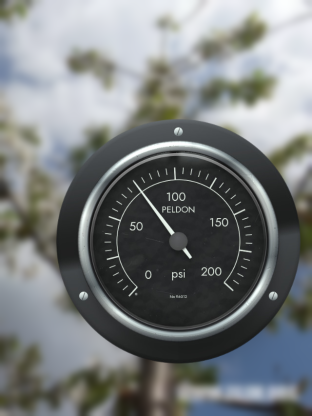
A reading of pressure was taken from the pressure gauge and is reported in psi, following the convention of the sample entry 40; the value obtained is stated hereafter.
75
